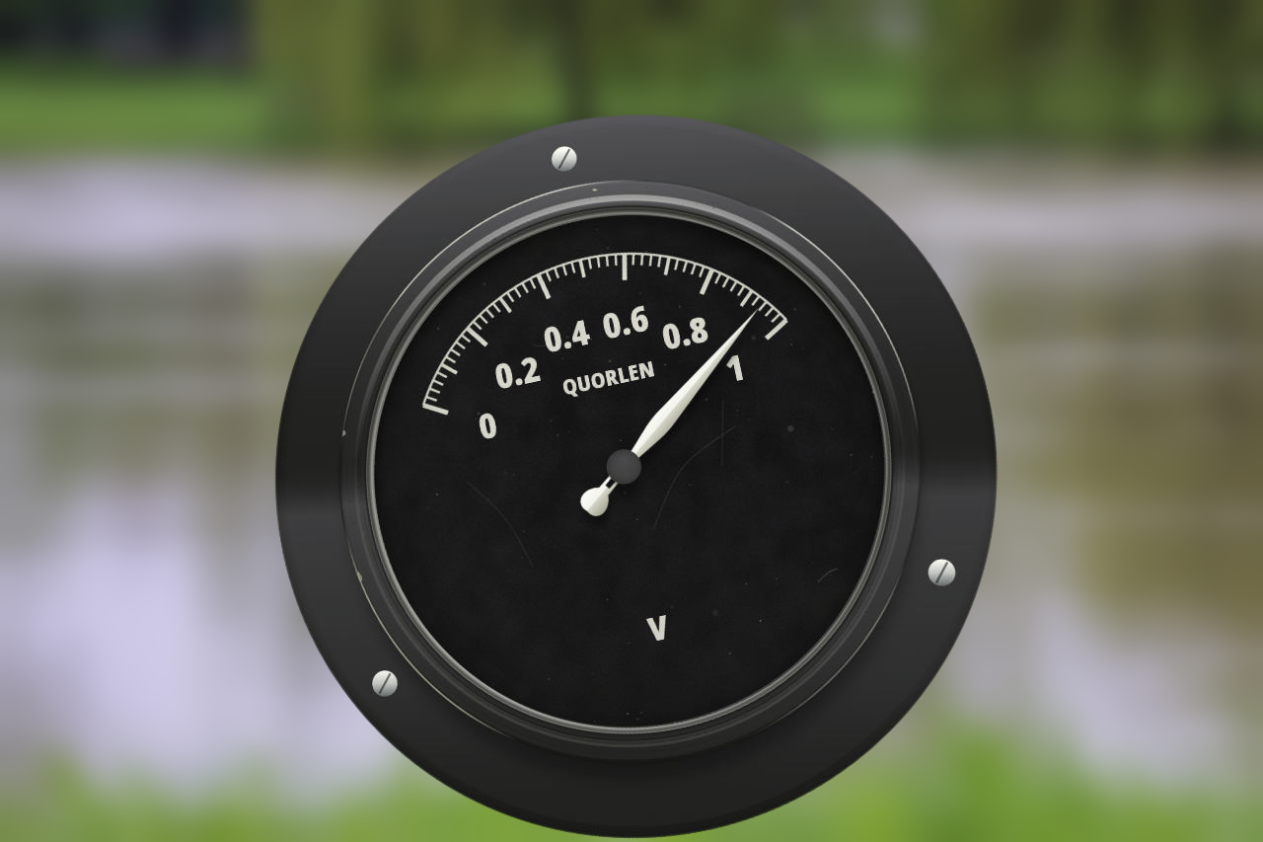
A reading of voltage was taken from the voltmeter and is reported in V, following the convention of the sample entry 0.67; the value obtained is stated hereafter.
0.94
